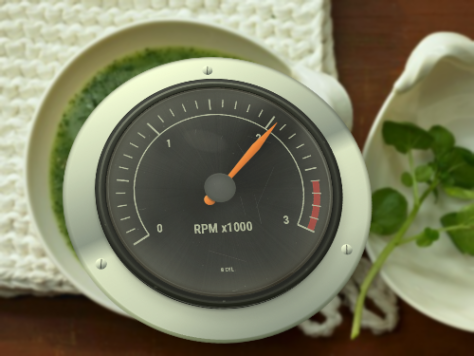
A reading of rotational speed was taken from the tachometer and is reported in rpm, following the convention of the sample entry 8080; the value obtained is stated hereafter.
2050
